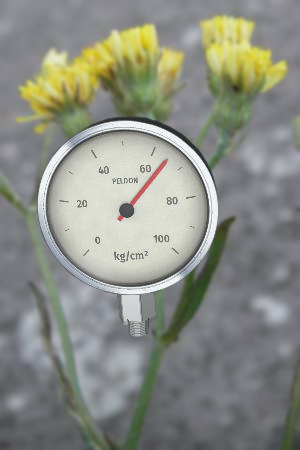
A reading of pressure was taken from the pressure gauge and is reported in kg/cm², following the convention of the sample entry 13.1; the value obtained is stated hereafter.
65
